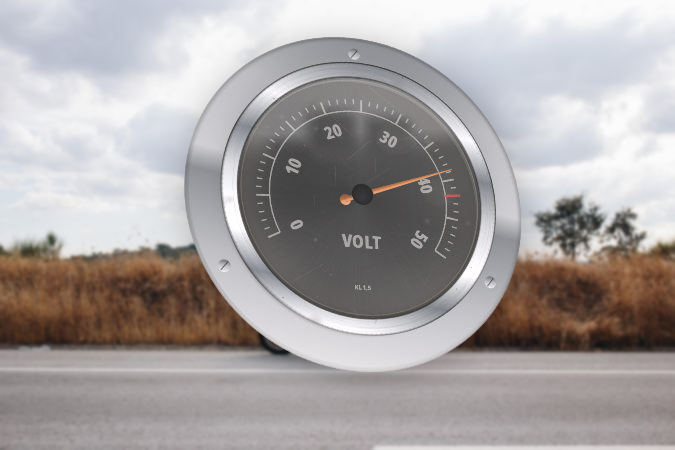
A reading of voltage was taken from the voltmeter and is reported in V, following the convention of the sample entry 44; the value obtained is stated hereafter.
39
